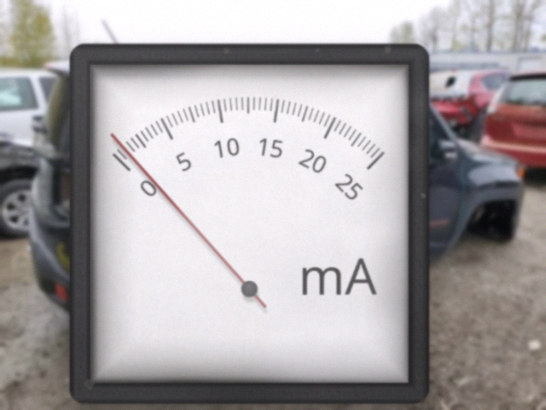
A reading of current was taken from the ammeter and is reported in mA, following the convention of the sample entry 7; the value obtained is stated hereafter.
1
